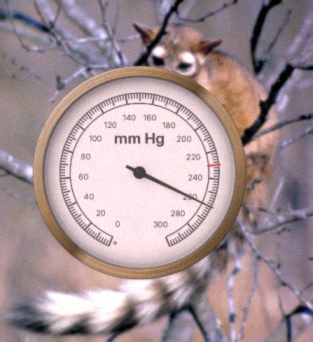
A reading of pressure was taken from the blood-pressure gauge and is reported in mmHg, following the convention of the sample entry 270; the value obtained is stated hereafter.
260
